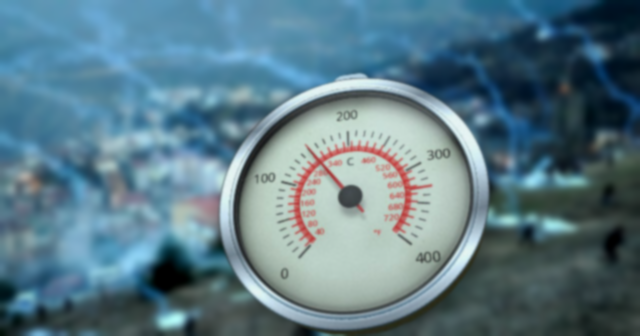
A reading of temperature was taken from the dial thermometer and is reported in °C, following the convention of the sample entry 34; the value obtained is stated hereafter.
150
